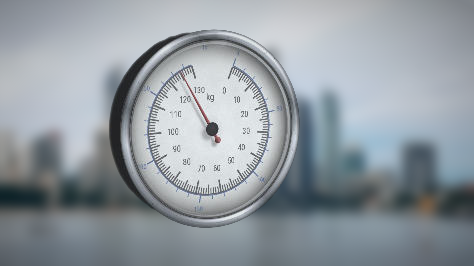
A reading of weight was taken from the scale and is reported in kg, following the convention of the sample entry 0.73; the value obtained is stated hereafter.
125
